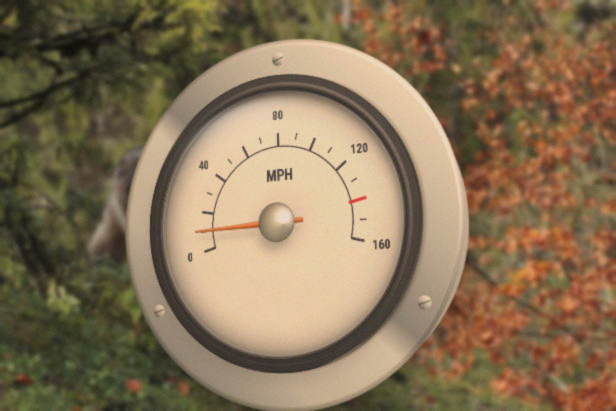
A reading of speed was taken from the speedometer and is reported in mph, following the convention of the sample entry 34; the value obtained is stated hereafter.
10
